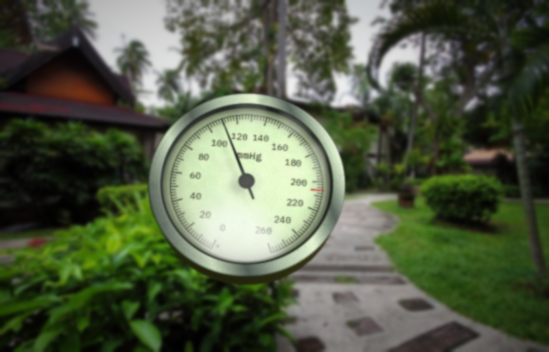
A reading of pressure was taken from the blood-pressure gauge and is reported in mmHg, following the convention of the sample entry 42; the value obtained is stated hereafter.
110
